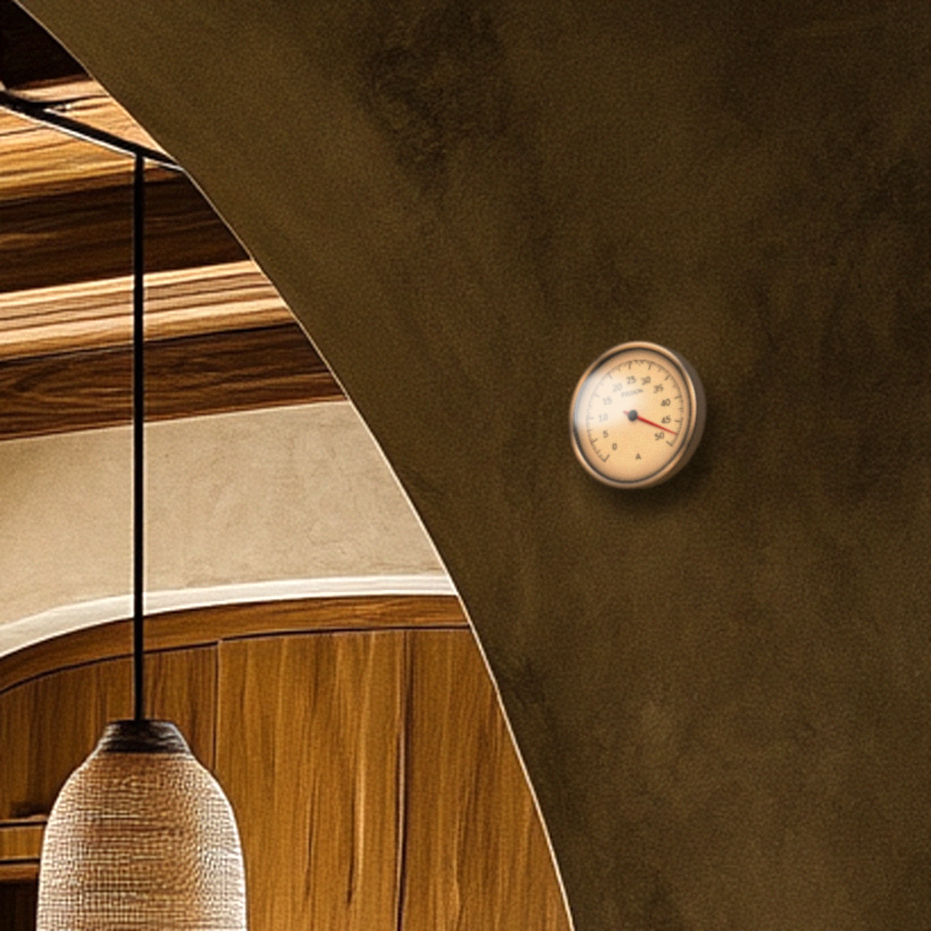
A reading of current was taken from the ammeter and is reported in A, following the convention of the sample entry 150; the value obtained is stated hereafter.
47.5
